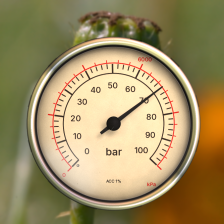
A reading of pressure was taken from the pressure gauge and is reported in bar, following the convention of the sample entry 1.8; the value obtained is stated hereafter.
70
